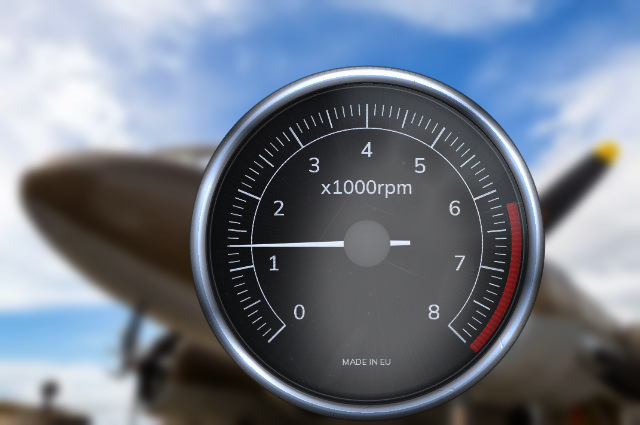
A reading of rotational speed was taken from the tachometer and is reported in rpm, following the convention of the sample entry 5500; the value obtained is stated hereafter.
1300
